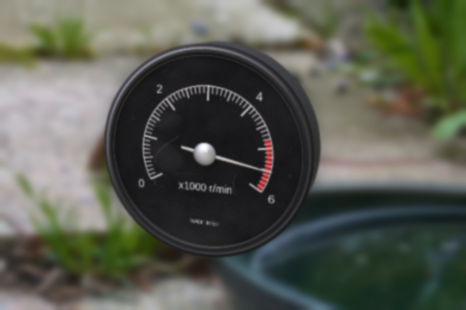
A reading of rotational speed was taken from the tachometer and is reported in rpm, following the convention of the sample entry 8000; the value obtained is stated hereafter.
5500
